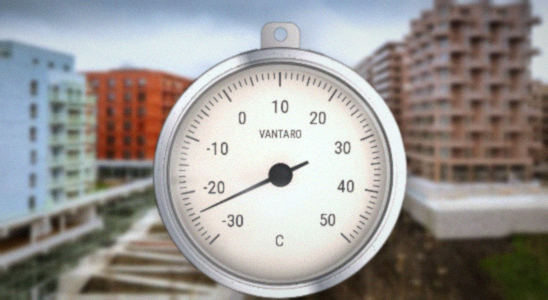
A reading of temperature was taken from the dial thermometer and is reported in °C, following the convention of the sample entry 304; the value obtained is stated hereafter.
-24
